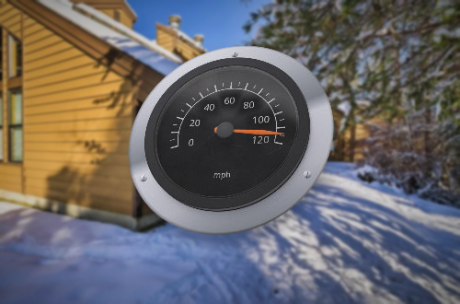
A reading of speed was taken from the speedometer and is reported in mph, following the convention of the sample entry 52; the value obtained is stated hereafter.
115
